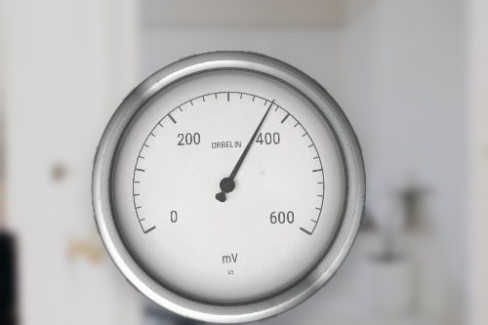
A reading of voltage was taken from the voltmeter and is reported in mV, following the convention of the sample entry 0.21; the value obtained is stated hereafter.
370
